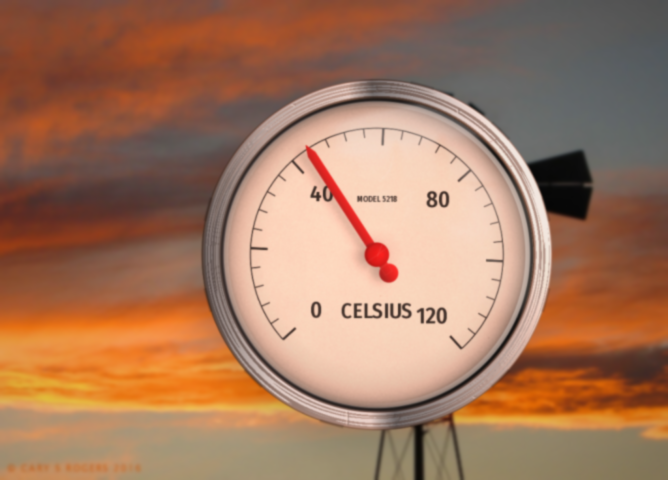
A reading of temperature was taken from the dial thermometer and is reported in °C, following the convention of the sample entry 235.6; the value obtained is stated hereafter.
44
